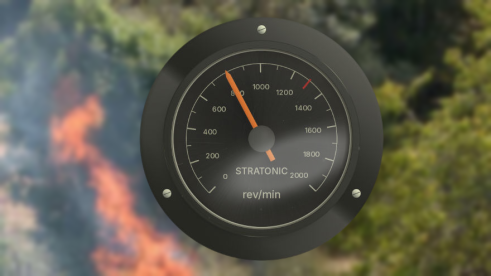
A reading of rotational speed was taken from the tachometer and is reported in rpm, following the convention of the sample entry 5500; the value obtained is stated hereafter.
800
